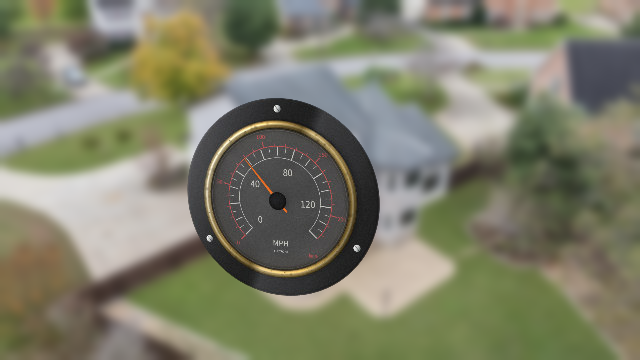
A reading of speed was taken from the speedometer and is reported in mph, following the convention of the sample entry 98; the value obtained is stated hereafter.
50
